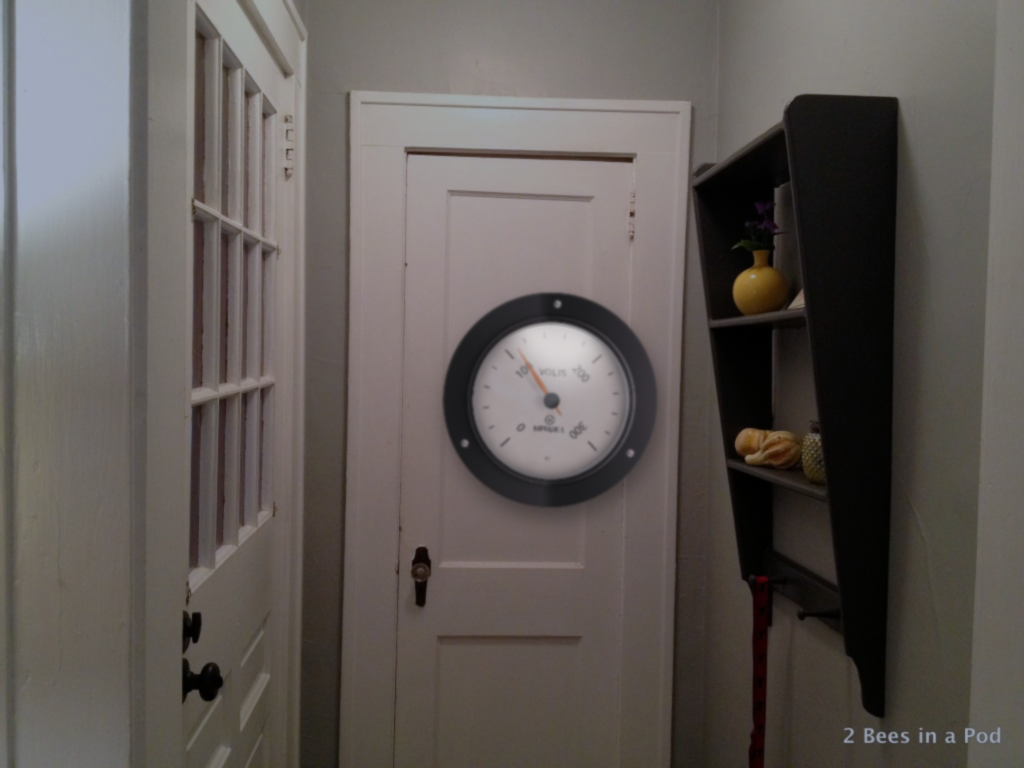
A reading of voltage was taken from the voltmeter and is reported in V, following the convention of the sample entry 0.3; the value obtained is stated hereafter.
110
